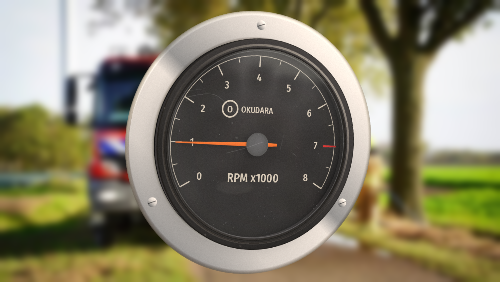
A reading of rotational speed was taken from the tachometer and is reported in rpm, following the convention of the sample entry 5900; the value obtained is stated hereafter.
1000
